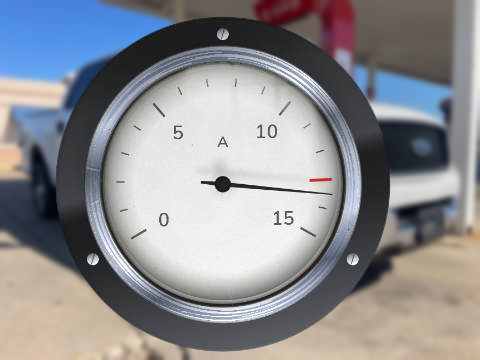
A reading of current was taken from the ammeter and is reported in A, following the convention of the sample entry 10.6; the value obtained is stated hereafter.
13.5
